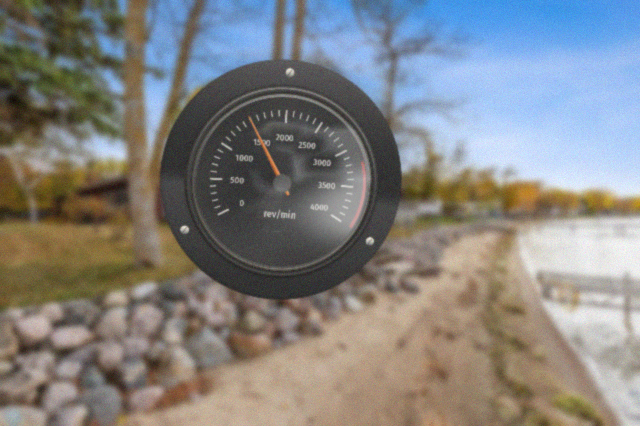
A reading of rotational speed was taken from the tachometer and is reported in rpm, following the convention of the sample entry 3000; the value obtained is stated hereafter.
1500
